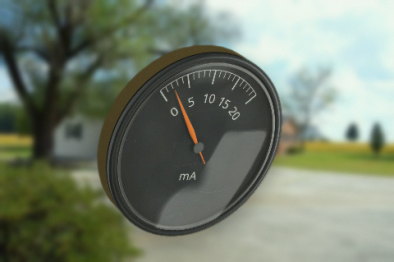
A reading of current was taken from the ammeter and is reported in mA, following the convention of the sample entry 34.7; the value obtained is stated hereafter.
2
